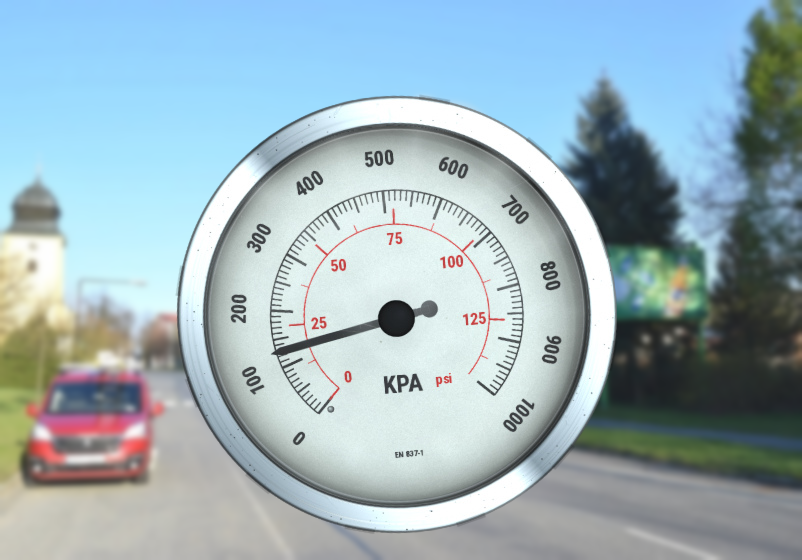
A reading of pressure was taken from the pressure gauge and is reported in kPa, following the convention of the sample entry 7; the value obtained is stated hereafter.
130
